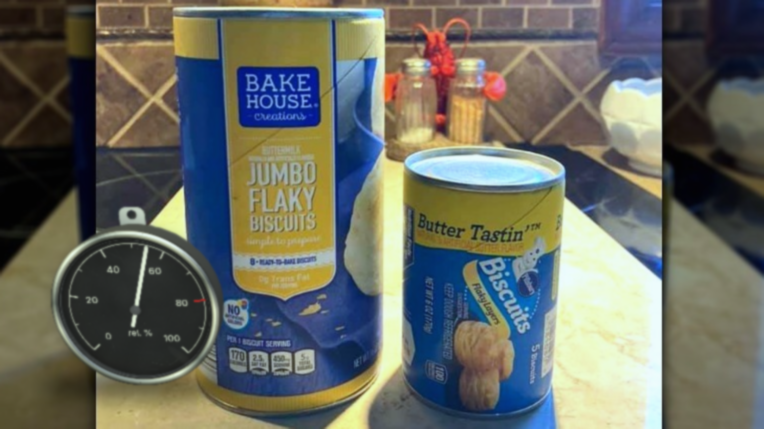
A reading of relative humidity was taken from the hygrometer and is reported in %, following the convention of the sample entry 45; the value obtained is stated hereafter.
55
